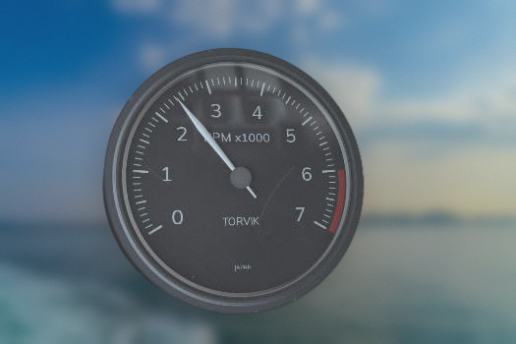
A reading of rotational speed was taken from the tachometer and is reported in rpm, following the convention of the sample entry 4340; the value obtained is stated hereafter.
2400
